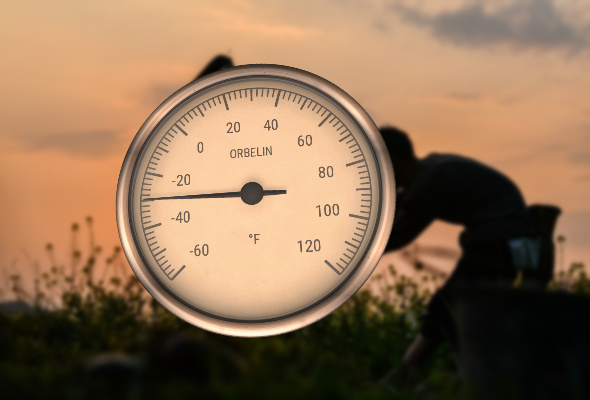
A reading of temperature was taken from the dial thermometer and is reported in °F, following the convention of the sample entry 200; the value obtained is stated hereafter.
-30
